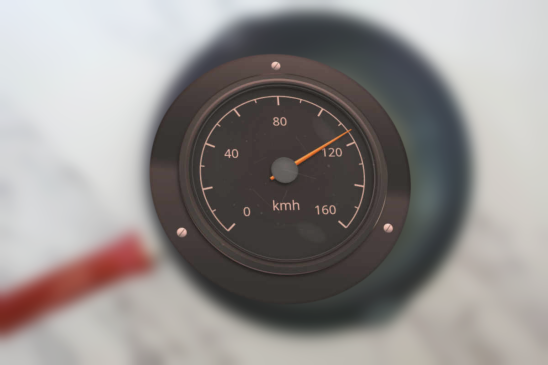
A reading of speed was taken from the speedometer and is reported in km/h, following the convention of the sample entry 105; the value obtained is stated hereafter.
115
